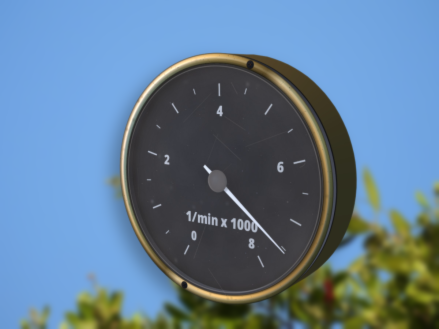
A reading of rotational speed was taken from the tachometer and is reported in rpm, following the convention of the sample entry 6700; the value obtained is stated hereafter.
7500
